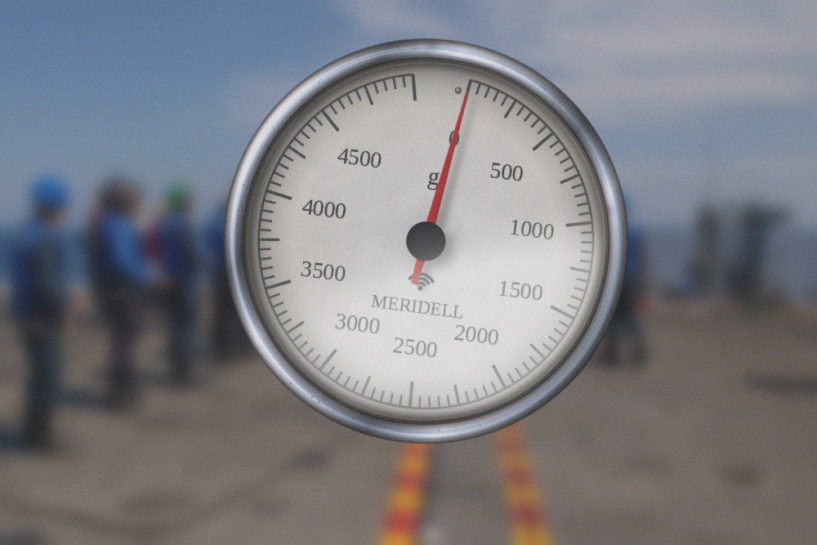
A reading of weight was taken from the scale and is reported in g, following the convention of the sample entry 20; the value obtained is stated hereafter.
0
